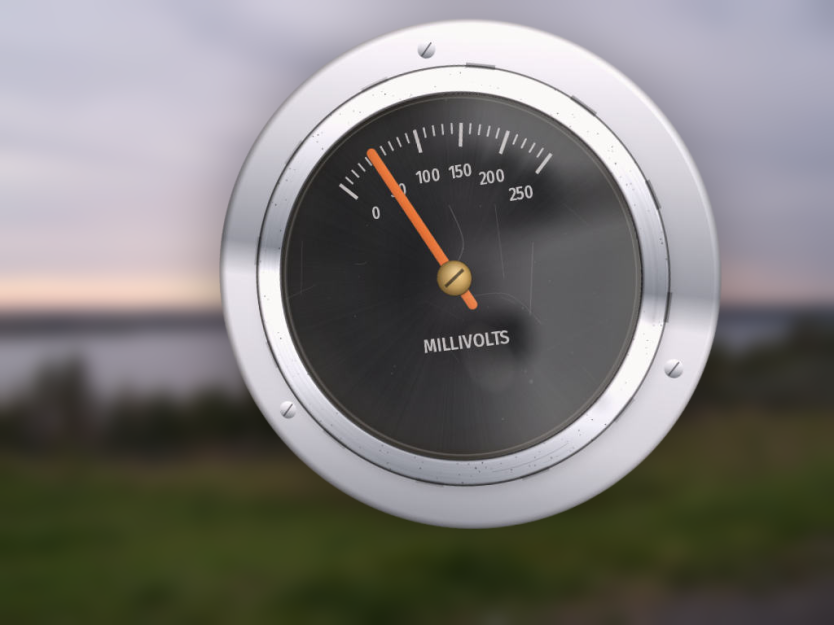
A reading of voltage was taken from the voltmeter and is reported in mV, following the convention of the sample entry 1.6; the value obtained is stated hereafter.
50
